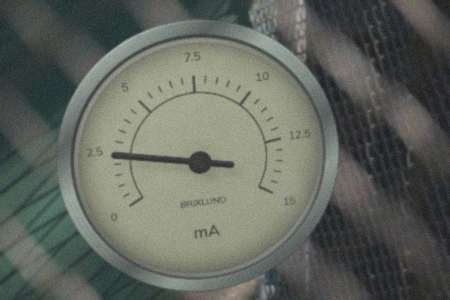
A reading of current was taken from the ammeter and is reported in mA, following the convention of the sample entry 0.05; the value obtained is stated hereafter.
2.5
